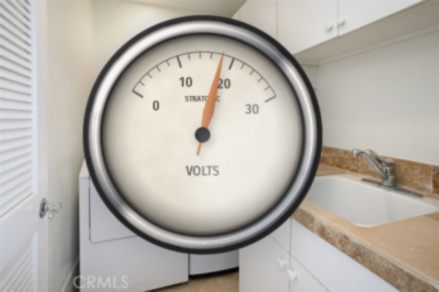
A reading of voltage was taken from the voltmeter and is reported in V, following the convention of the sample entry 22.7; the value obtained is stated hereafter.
18
